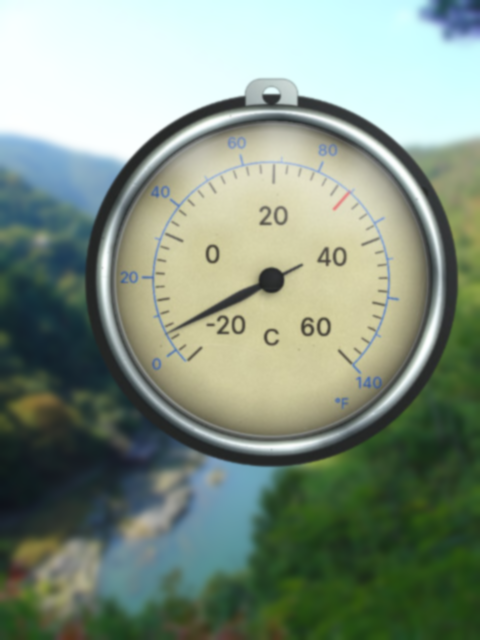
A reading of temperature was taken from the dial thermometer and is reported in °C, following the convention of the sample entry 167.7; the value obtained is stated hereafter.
-15
